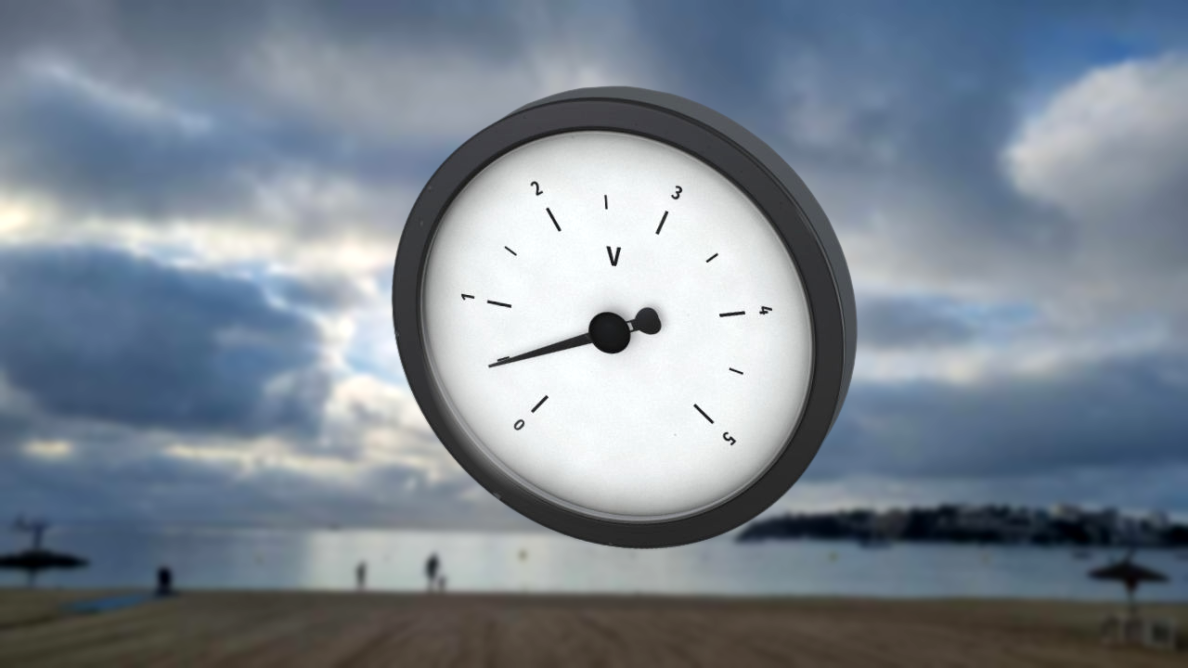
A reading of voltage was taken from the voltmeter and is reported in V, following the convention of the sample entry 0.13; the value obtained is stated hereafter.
0.5
